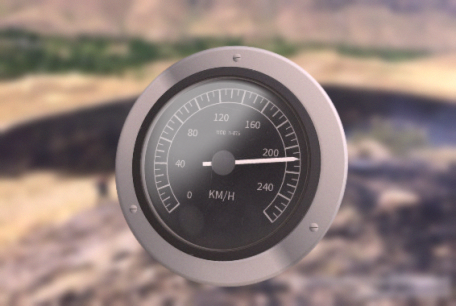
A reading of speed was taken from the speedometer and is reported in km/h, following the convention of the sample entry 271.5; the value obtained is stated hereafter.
210
